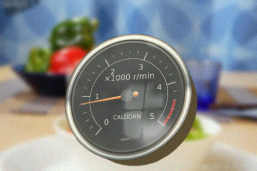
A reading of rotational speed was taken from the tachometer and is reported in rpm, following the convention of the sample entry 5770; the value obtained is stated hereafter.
800
